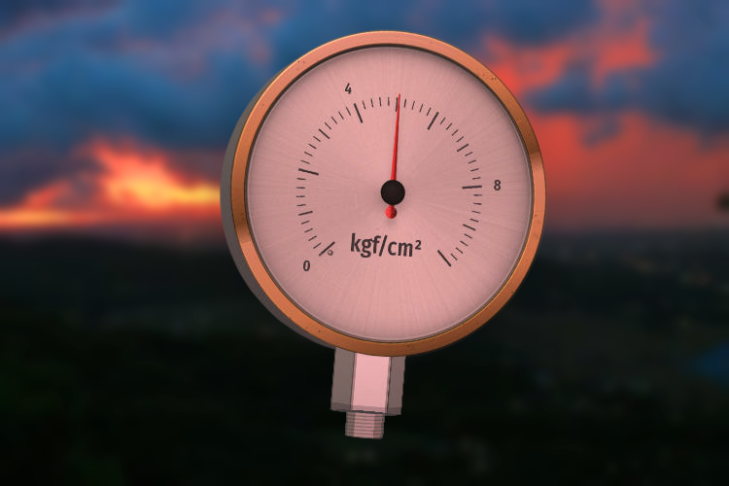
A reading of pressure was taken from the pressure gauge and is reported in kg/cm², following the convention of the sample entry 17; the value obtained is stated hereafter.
5
